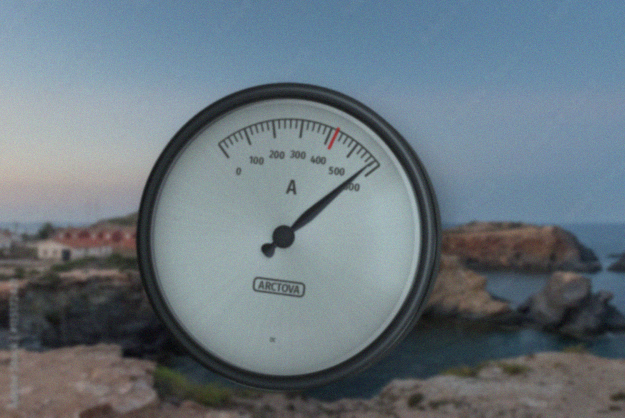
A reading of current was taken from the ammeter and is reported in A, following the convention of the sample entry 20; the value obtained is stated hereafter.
580
